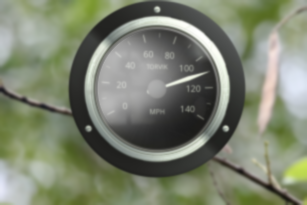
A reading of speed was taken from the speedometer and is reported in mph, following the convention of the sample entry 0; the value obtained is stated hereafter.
110
